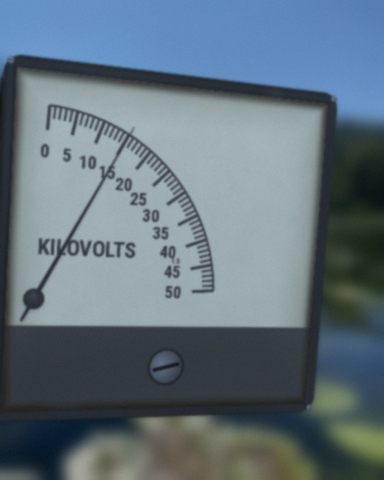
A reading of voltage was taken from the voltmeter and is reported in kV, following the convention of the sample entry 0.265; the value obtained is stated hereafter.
15
